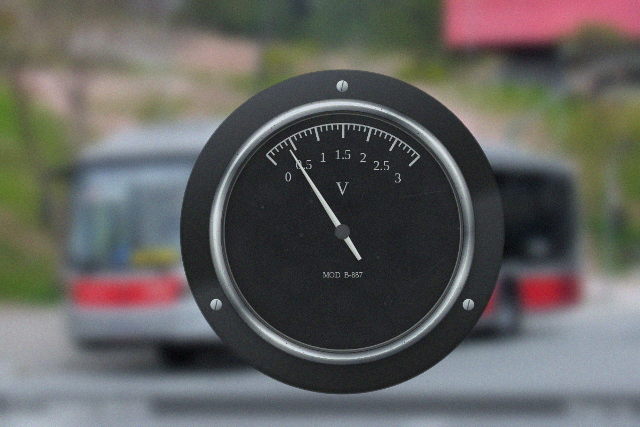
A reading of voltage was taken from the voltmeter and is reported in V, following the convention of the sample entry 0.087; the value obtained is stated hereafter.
0.4
